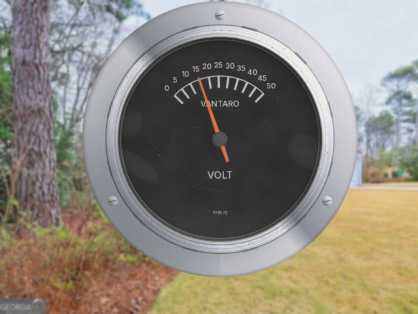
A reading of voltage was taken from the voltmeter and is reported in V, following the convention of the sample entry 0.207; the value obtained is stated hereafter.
15
